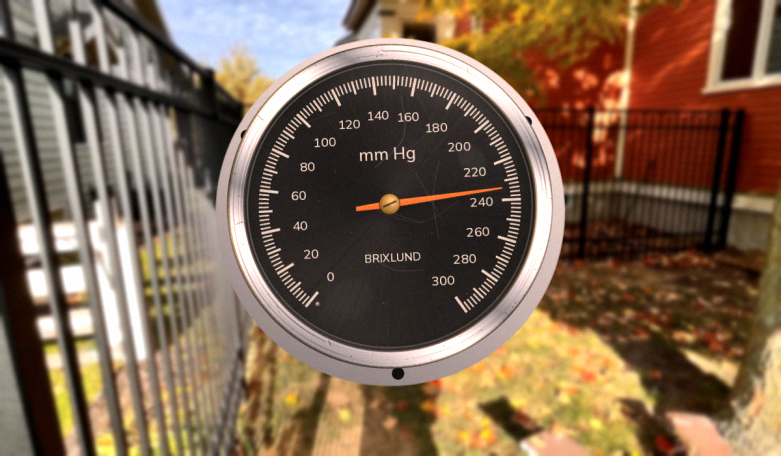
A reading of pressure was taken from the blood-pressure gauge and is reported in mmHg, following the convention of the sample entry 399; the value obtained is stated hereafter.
234
